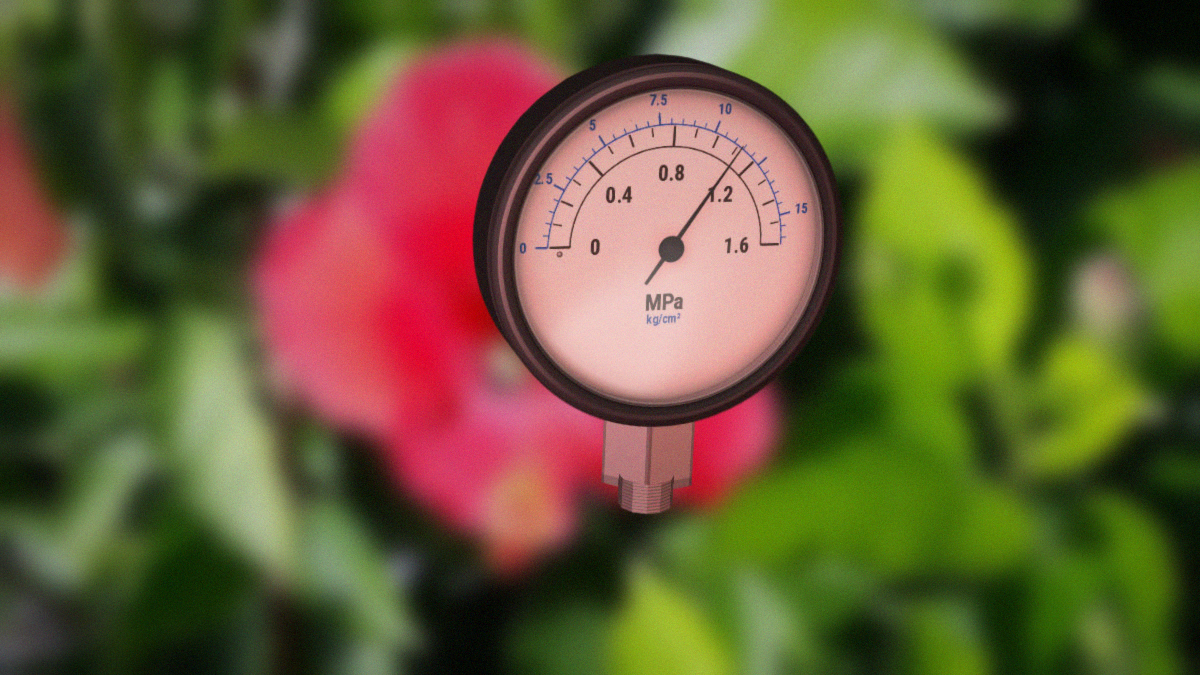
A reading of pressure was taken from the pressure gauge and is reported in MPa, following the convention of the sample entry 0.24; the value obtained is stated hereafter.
1.1
